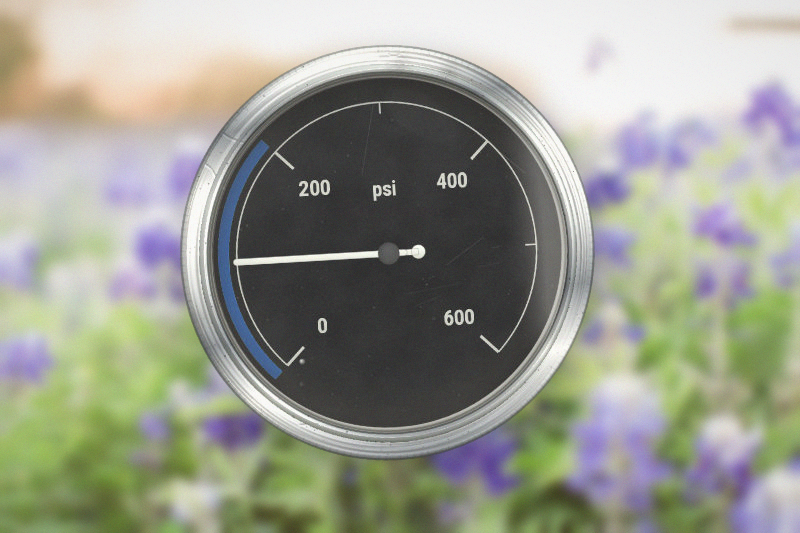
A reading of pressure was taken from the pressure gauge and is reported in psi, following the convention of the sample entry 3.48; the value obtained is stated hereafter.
100
